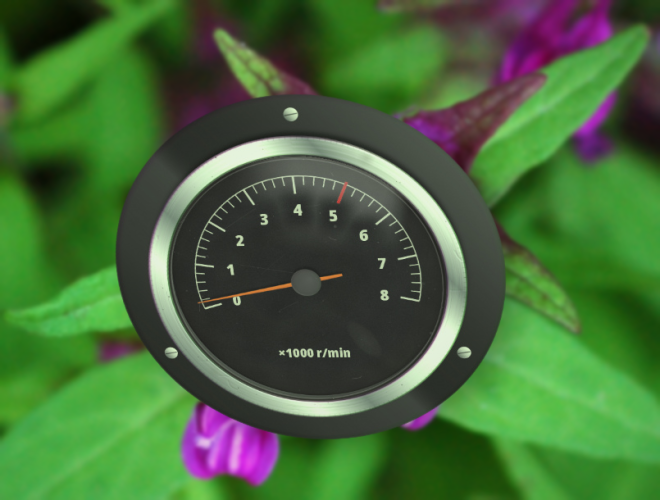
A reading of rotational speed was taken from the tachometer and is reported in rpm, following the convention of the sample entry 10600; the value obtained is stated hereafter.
200
